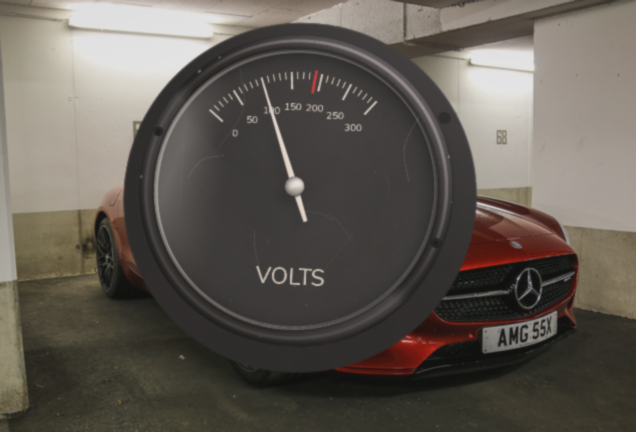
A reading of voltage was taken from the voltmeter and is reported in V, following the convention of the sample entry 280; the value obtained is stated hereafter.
100
